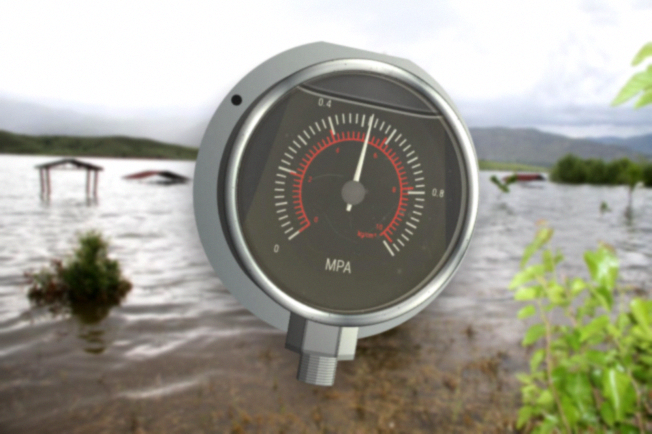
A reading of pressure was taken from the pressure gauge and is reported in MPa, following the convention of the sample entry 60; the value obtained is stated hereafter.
0.52
